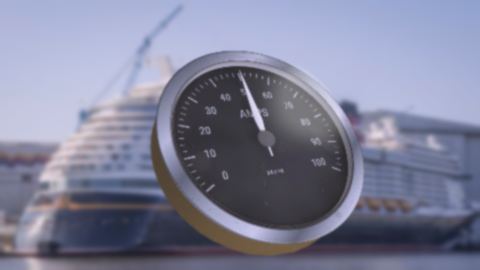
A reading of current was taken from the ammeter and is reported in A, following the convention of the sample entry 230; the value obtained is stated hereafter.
50
